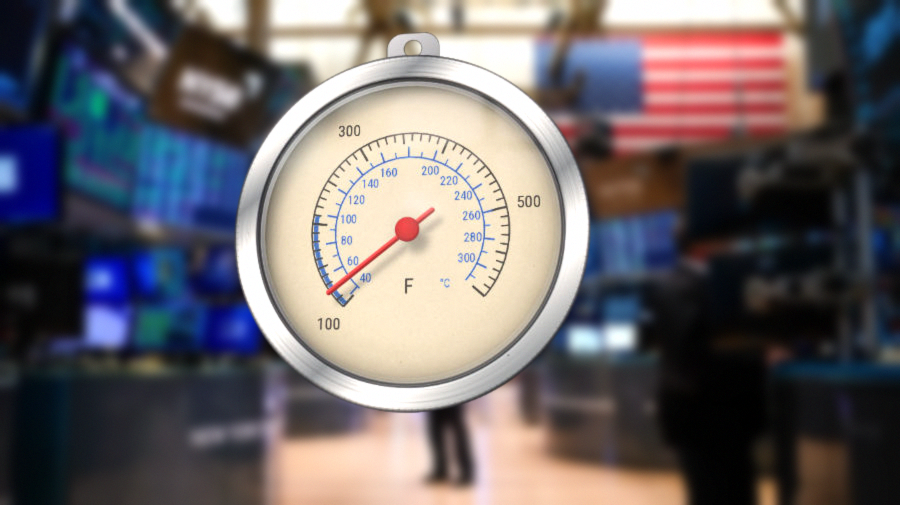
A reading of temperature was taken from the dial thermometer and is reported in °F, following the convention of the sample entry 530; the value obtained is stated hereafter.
120
